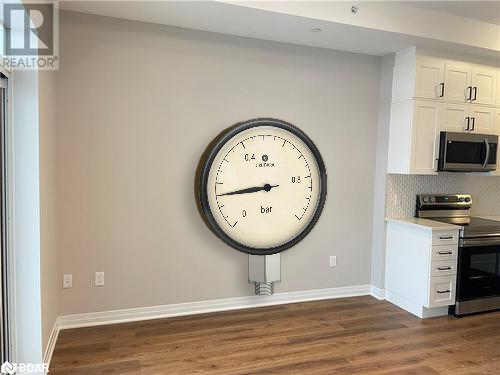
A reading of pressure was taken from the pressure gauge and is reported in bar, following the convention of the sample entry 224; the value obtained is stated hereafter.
0.15
